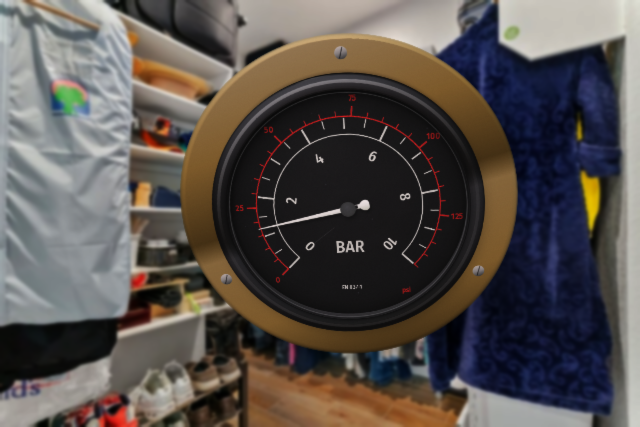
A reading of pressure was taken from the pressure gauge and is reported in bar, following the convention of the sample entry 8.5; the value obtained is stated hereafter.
1.25
